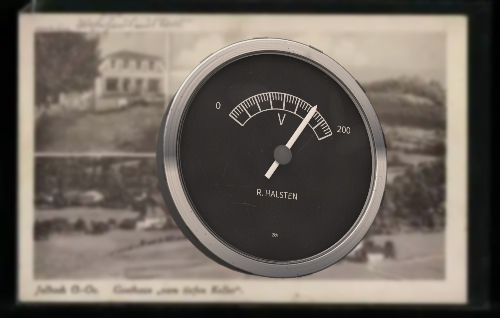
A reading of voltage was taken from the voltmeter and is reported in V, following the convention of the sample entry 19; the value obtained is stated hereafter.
150
